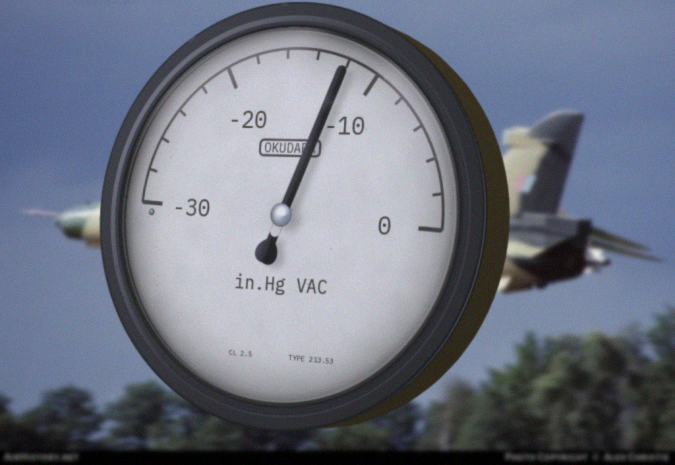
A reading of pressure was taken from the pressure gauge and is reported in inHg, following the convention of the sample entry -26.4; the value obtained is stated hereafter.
-12
